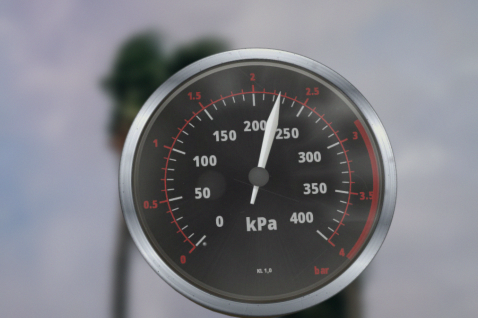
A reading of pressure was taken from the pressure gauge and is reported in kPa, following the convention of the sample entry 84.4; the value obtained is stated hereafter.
225
